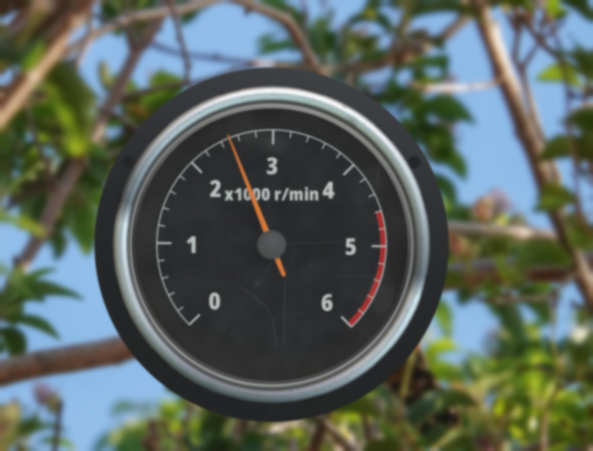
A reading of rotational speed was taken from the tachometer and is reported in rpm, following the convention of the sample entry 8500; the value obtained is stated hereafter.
2500
